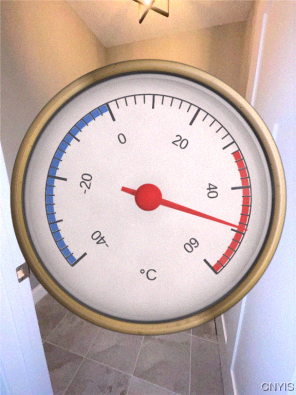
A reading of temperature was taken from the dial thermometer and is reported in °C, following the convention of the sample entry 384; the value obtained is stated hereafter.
49
